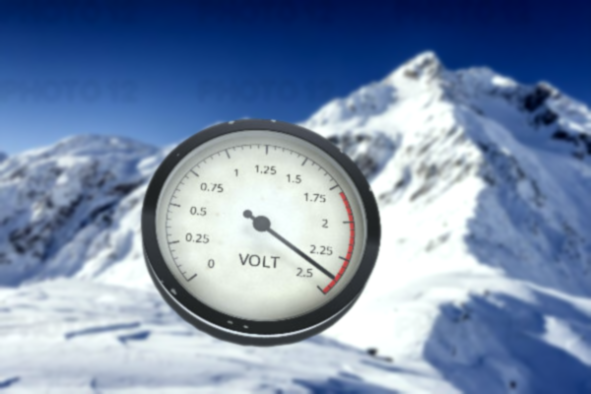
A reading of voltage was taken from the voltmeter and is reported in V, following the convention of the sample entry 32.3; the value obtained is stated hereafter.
2.4
